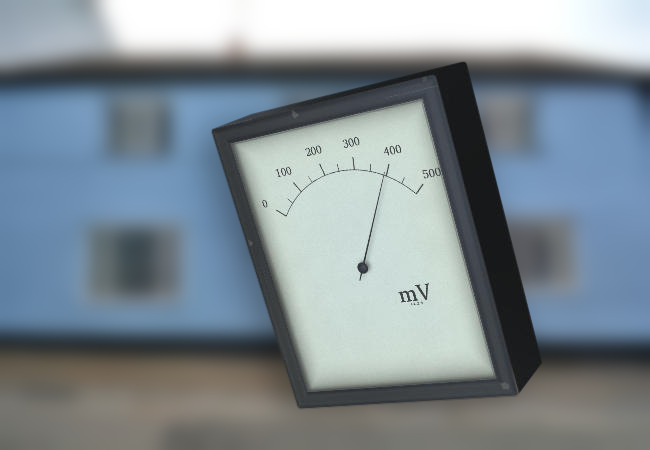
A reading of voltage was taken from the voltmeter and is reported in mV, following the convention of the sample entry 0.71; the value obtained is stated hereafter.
400
